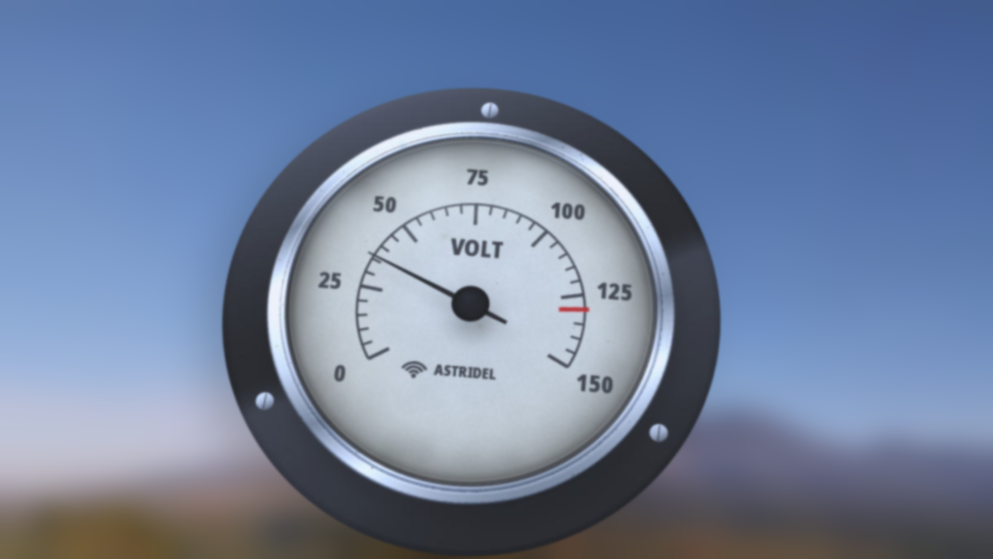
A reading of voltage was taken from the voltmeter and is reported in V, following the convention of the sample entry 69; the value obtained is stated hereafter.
35
